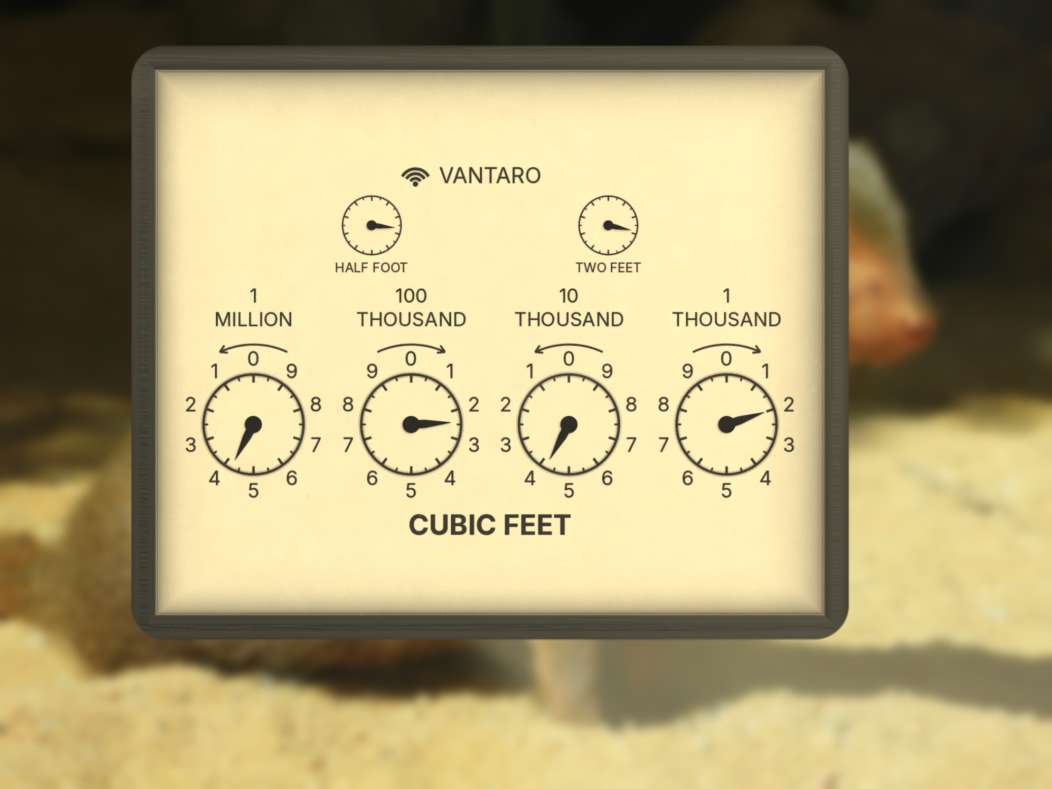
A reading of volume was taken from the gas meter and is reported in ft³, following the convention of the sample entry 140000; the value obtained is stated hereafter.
424200
